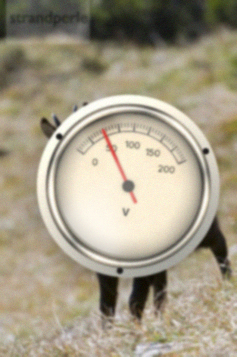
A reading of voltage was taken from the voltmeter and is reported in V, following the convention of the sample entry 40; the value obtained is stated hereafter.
50
